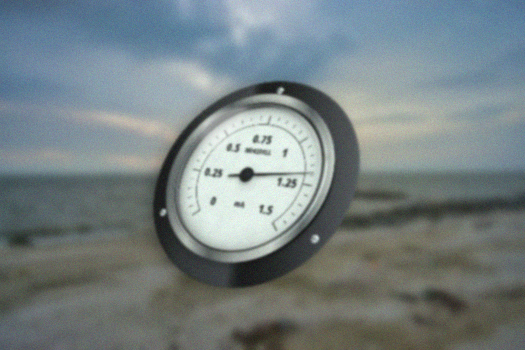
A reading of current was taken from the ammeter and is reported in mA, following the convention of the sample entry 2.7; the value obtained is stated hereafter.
1.2
